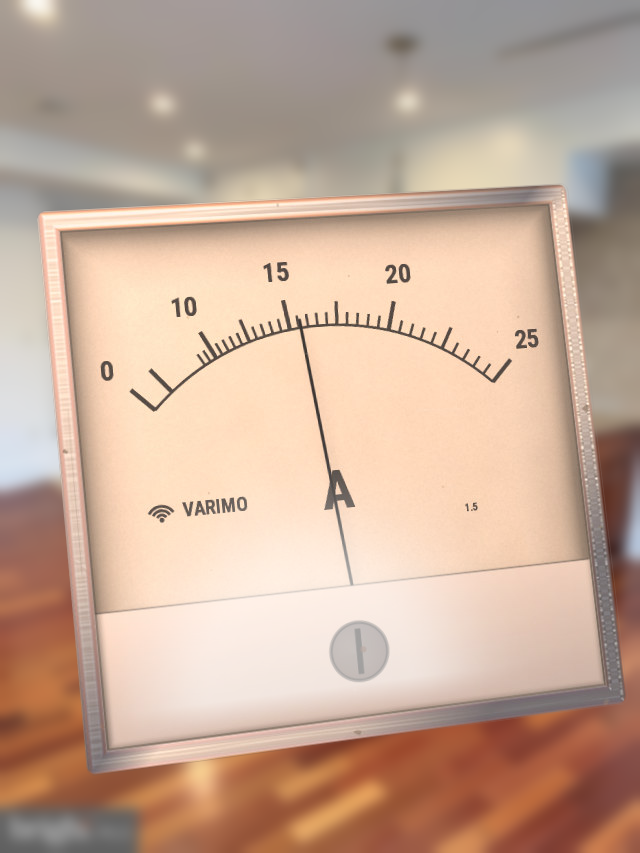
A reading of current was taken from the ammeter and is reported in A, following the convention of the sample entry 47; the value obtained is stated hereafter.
15.5
